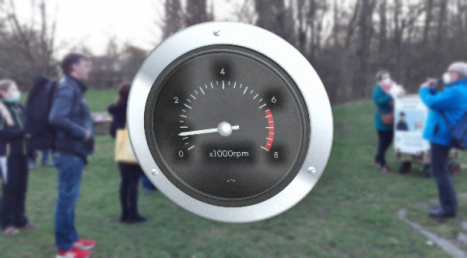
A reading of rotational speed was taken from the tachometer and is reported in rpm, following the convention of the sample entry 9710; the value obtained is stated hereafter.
750
